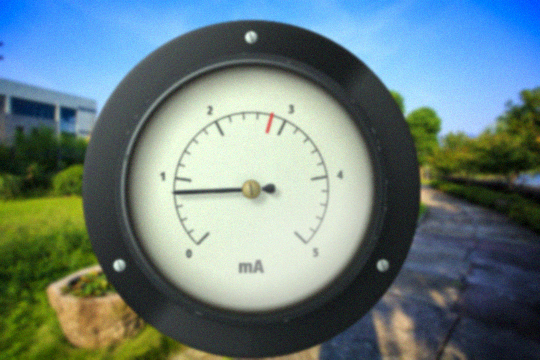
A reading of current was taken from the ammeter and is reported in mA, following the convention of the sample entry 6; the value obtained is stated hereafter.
0.8
